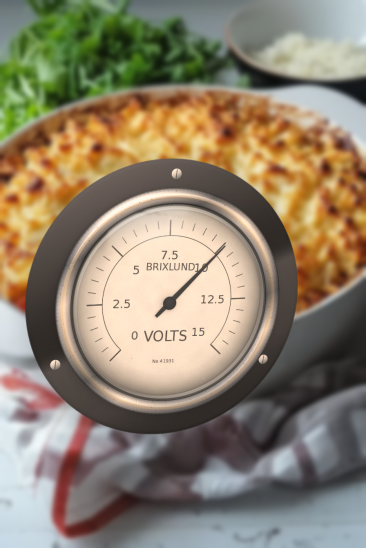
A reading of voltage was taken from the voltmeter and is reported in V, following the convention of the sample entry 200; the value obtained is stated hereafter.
10
